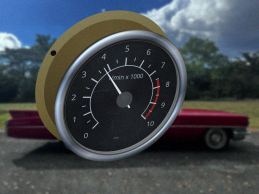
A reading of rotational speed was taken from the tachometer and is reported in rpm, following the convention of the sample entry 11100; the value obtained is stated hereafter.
3750
